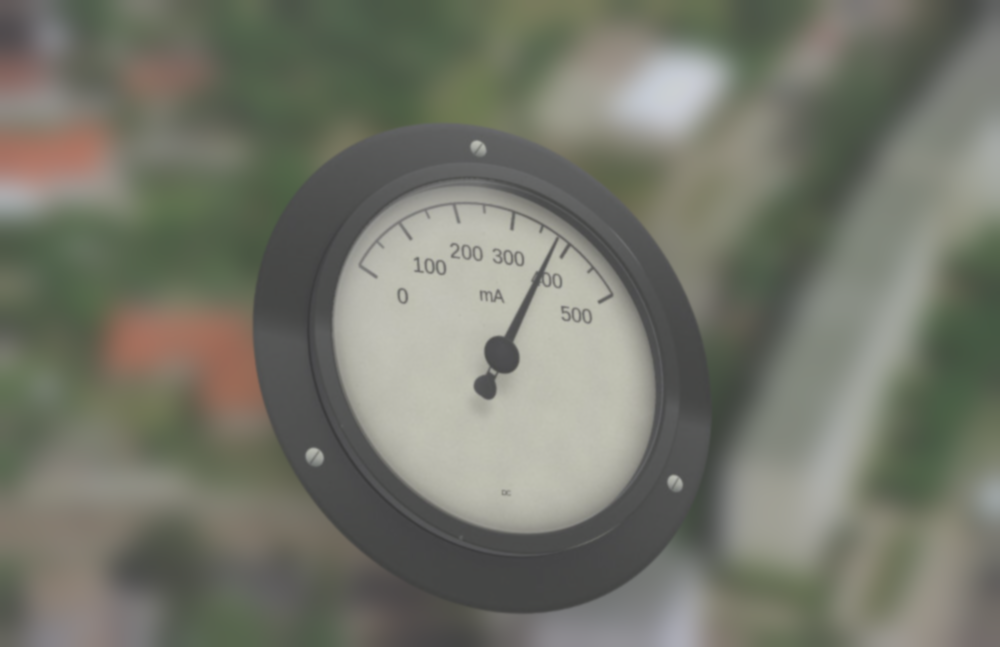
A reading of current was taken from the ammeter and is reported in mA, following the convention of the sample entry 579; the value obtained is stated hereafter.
375
